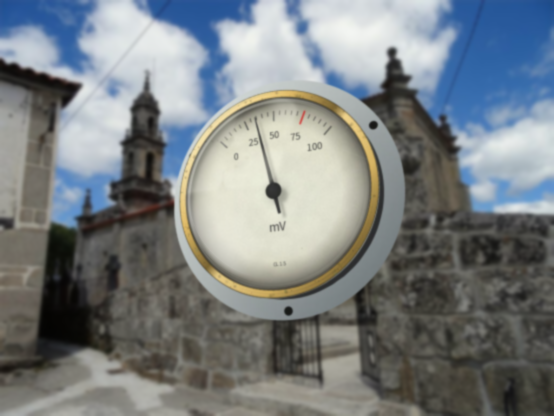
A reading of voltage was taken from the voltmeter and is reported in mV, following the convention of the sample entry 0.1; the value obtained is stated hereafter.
35
